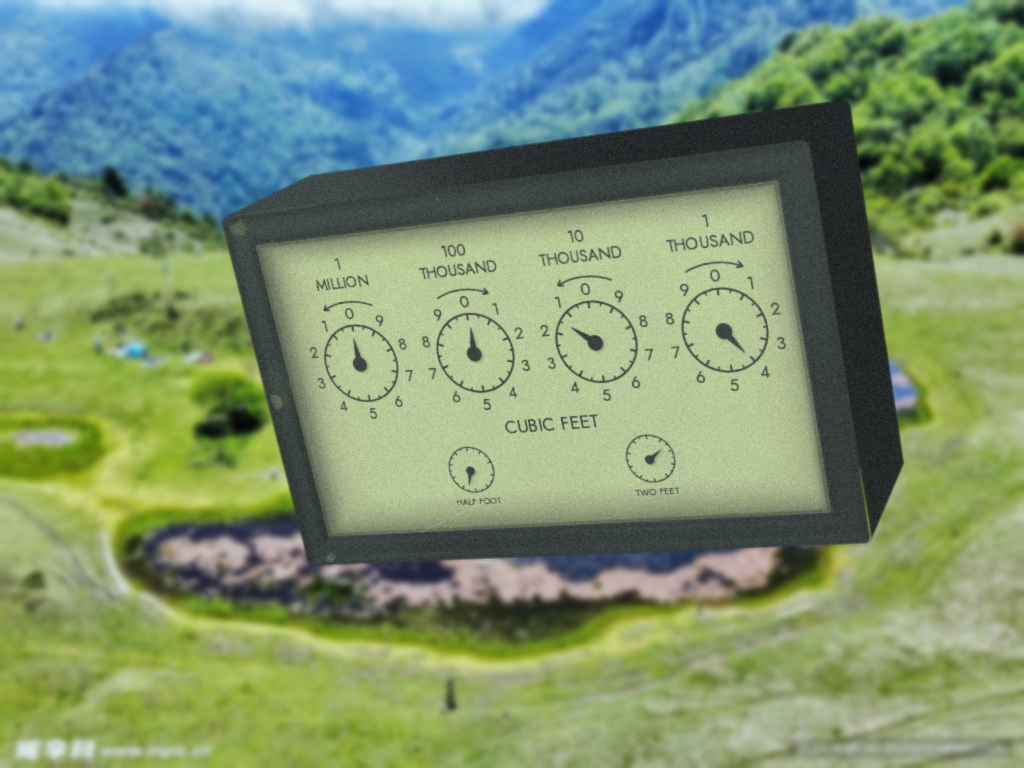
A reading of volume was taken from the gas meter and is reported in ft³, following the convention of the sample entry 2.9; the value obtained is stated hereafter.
1400
